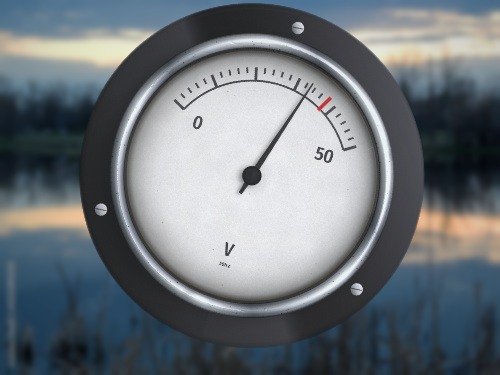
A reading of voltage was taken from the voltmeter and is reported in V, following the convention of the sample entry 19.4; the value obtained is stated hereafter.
33
